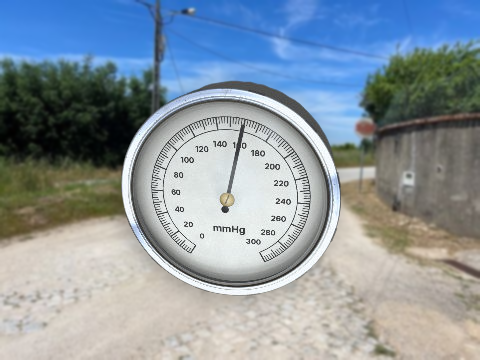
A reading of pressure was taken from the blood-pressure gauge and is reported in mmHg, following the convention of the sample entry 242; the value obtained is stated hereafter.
160
